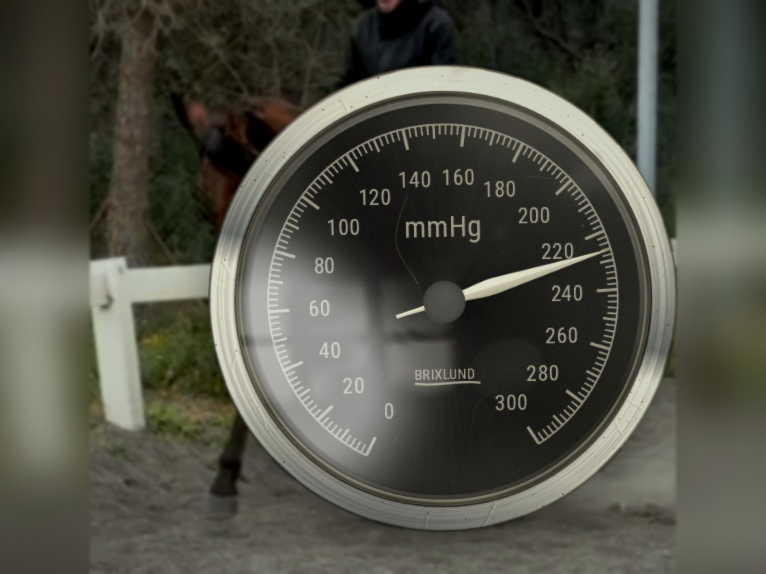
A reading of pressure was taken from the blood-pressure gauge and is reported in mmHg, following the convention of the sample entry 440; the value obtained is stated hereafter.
226
